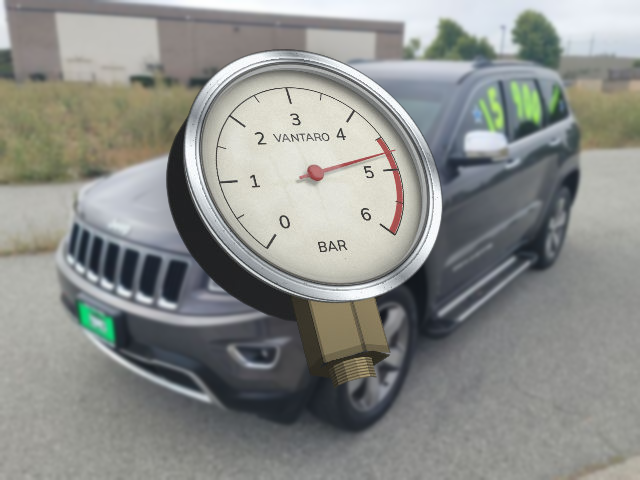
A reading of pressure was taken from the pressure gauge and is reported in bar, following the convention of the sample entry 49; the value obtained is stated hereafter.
4.75
